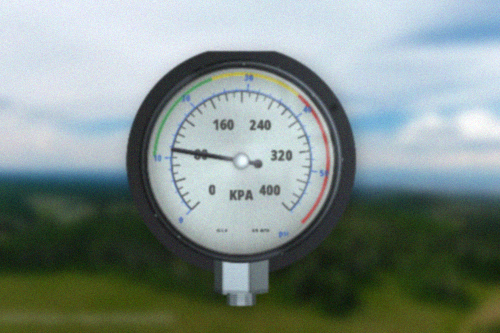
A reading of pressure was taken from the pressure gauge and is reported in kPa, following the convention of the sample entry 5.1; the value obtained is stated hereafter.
80
